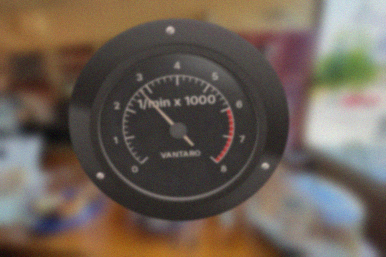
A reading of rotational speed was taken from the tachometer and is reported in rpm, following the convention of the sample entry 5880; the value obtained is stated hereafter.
2800
